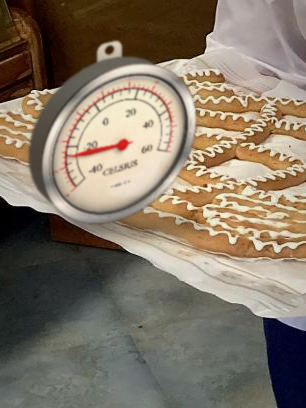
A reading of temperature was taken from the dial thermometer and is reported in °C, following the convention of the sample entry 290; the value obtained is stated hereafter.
-24
